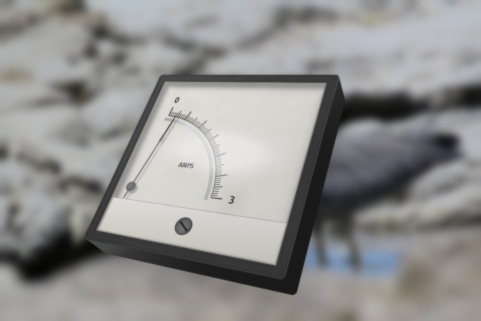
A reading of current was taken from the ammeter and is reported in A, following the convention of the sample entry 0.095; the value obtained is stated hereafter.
0.25
